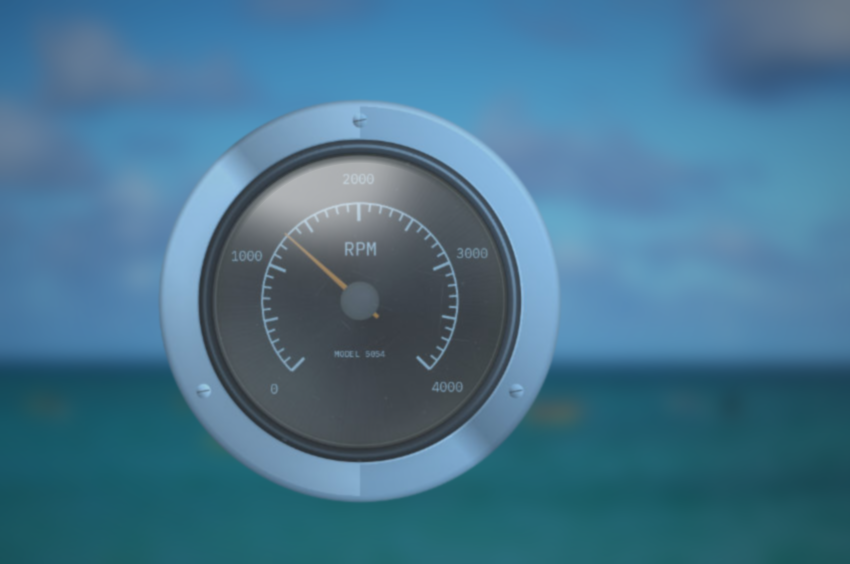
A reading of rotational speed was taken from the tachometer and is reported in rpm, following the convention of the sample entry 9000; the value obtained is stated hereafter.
1300
